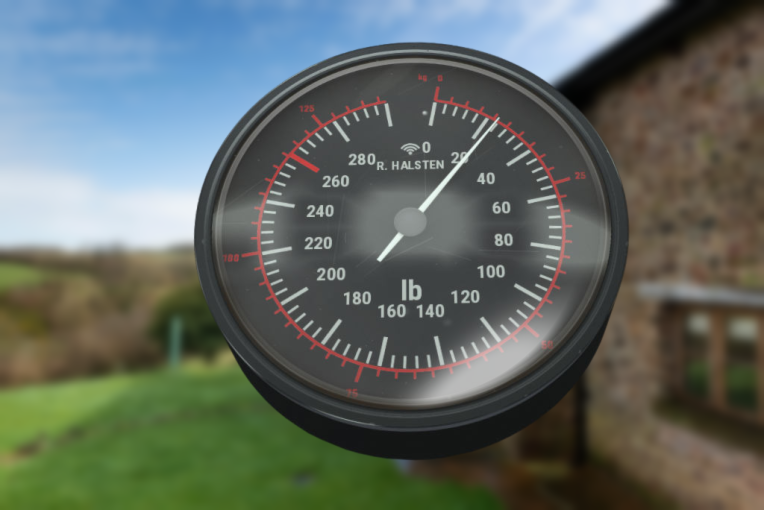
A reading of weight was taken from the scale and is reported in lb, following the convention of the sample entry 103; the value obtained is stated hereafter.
24
